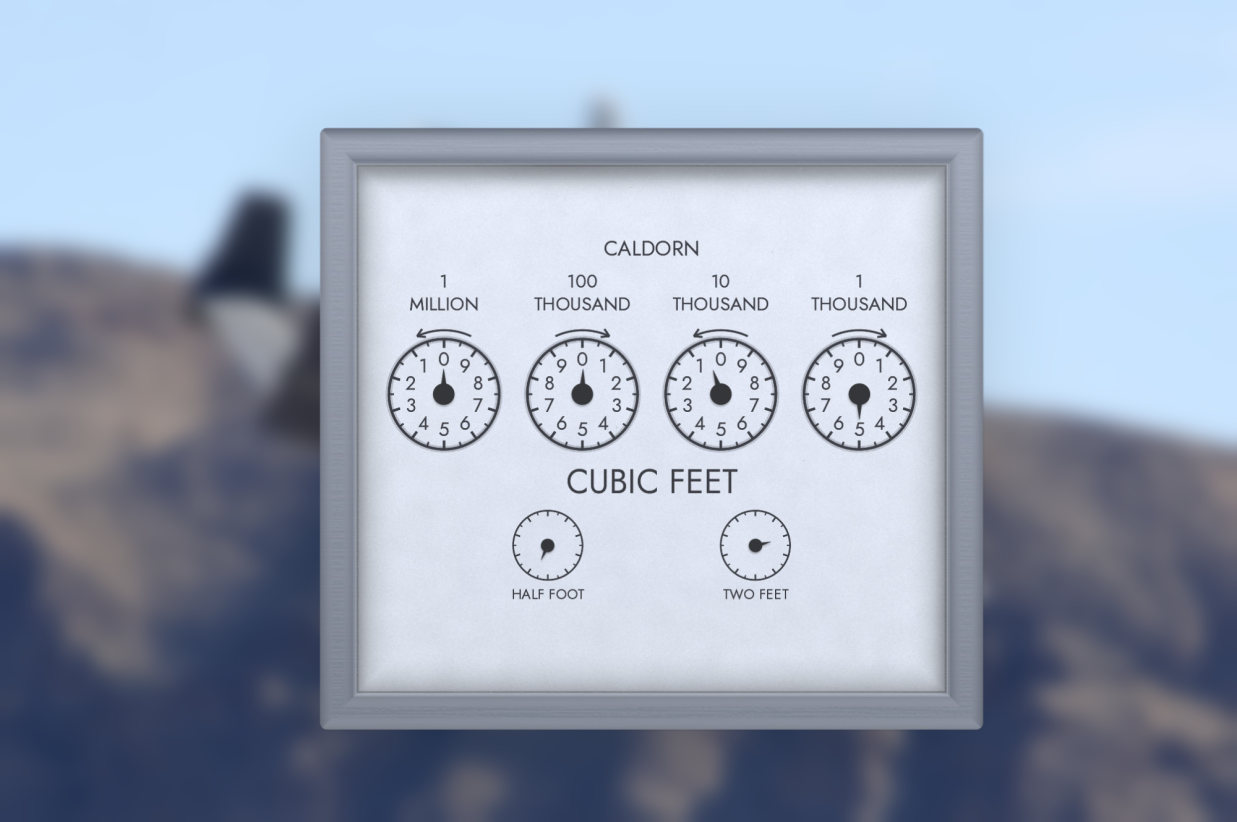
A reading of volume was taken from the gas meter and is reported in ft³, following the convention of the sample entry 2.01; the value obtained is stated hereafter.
500
